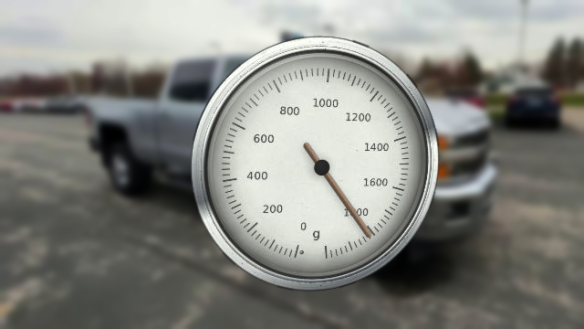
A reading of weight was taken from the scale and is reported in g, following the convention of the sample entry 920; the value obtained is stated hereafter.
1820
